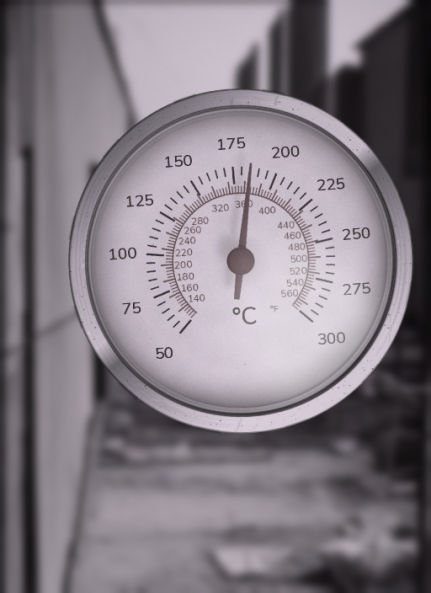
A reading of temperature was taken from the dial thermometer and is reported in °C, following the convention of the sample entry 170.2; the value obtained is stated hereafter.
185
